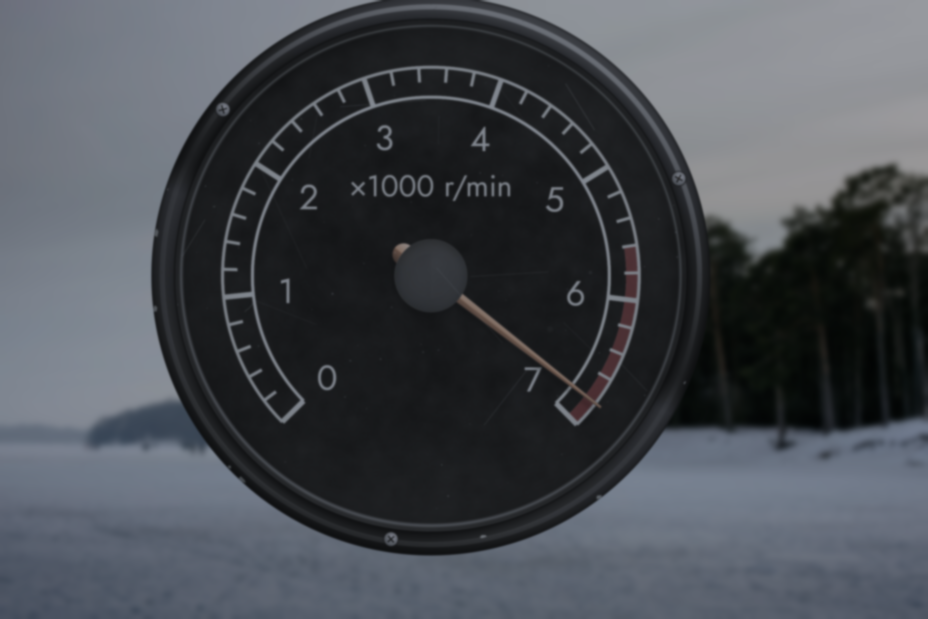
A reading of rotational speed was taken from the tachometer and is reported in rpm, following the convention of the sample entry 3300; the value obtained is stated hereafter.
6800
